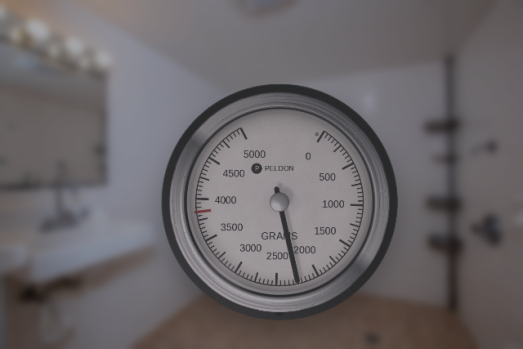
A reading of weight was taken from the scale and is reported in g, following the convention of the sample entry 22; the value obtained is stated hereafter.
2250
